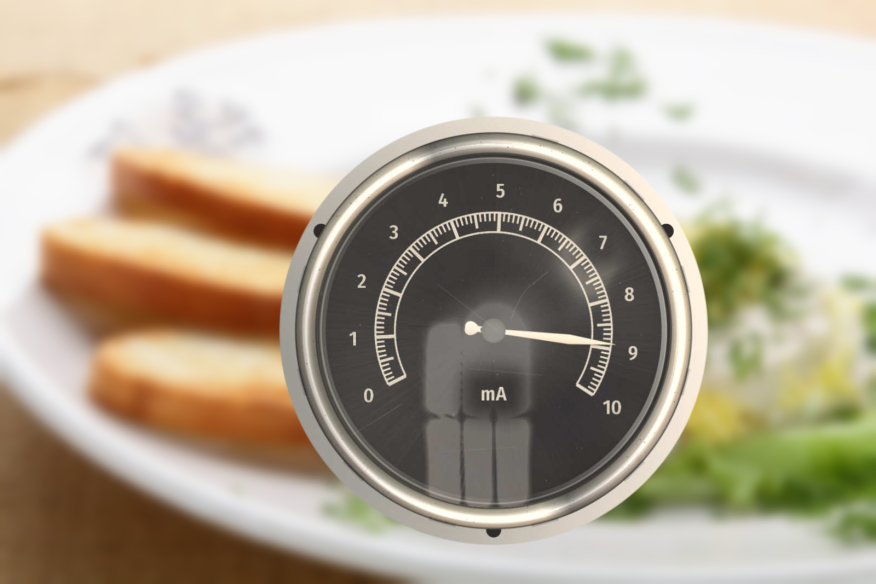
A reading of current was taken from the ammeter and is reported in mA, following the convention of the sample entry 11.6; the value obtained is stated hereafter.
8.9
